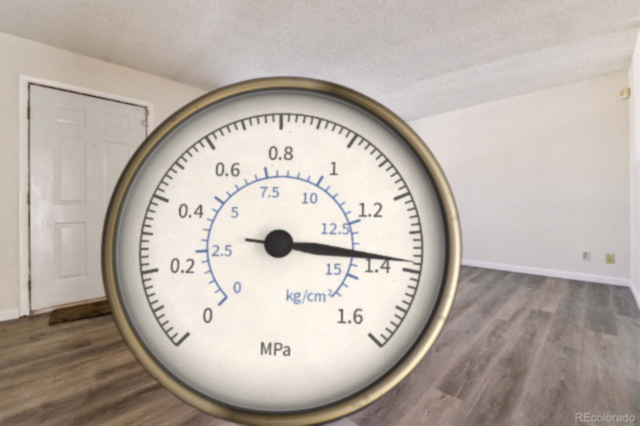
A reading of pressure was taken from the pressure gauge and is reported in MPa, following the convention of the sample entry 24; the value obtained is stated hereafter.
1.38
